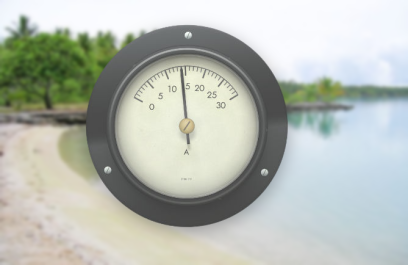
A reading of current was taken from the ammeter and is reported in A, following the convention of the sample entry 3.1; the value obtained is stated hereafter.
14
